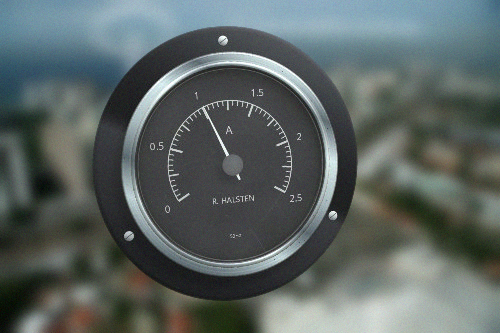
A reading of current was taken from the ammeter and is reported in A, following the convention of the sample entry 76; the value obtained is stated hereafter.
1
